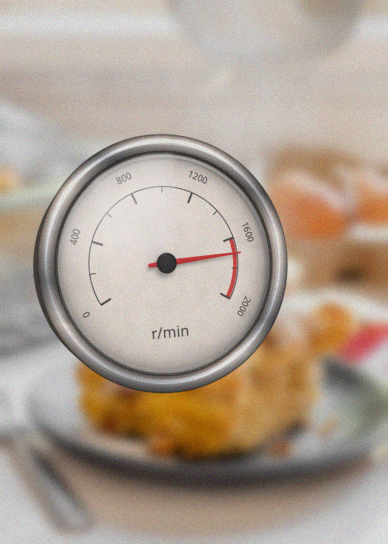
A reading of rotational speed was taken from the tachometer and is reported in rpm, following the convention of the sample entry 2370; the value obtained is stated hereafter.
1700
